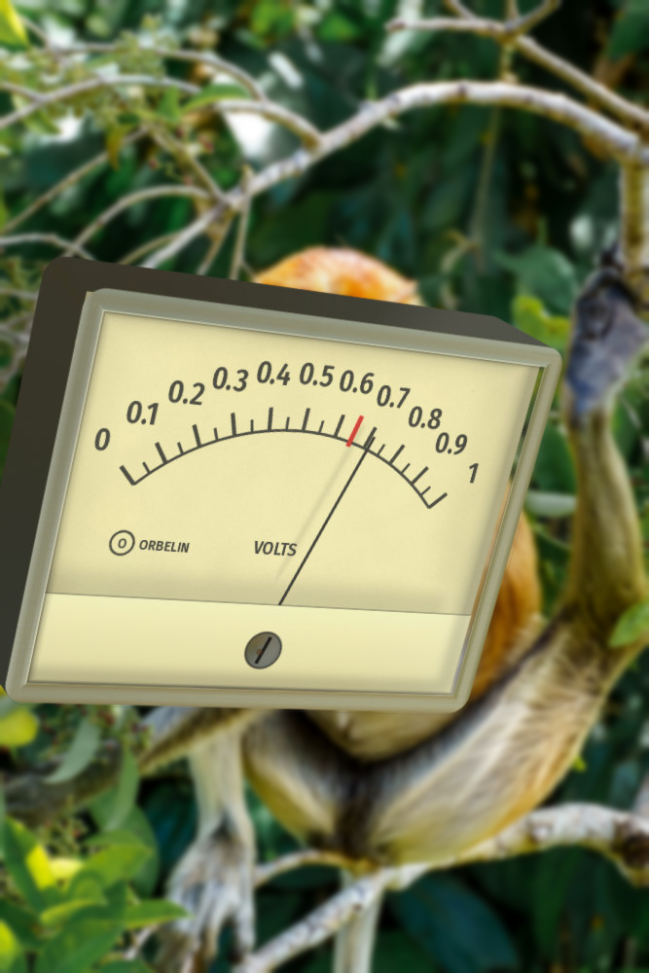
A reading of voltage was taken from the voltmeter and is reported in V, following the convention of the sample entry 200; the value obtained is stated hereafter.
0.7
